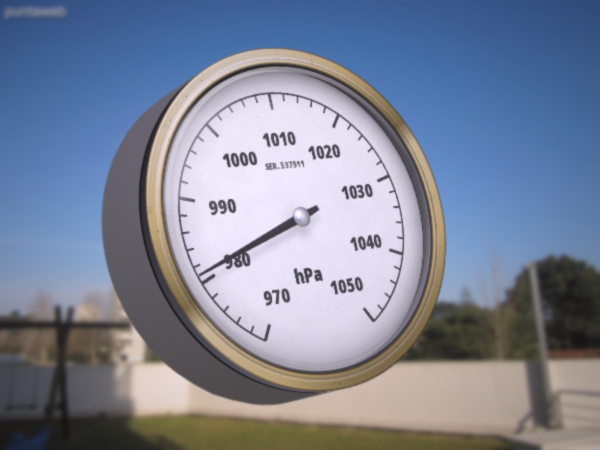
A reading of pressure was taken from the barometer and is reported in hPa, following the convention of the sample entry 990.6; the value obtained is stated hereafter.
981
